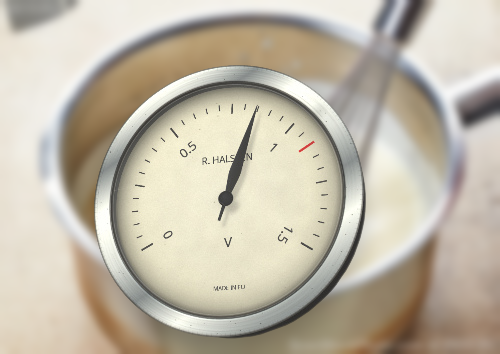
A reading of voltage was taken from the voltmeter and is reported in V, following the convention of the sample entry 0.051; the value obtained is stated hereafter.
0.85
